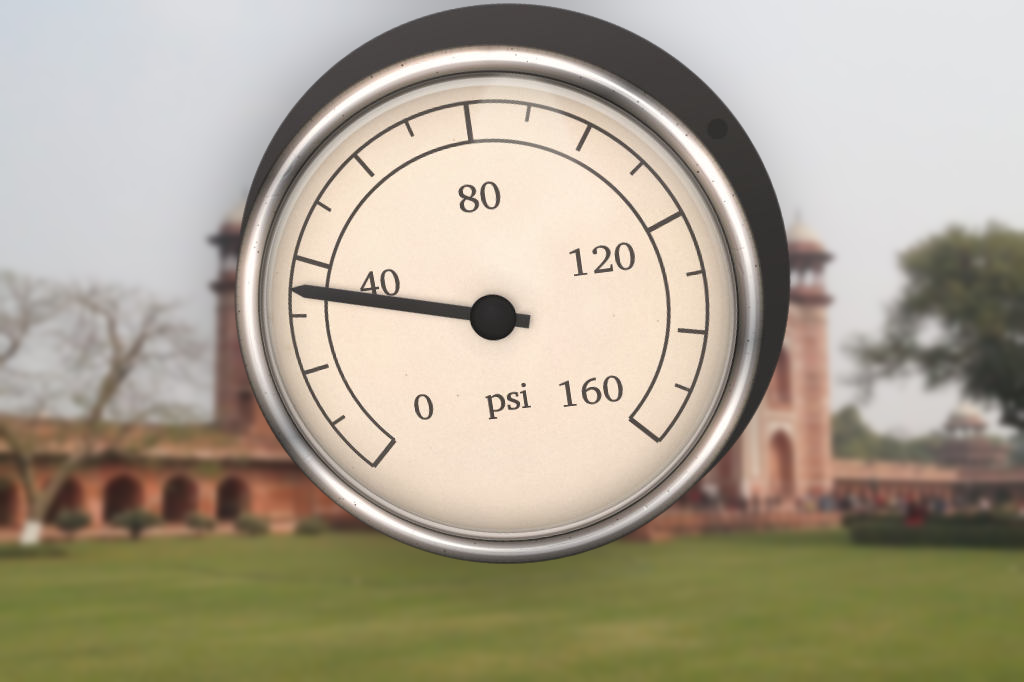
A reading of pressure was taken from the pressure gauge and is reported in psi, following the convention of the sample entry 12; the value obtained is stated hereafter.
35
